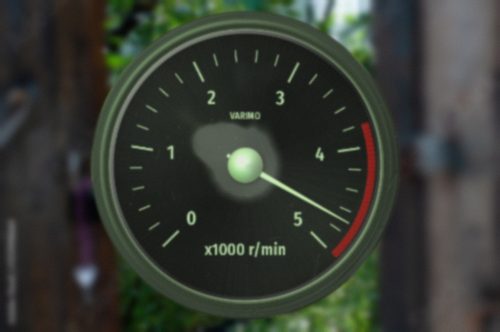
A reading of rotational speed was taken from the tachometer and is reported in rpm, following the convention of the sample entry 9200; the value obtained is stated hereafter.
4700
